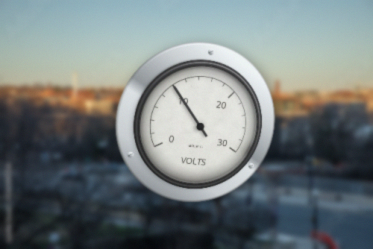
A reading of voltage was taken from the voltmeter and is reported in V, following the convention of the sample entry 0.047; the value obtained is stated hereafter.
10
